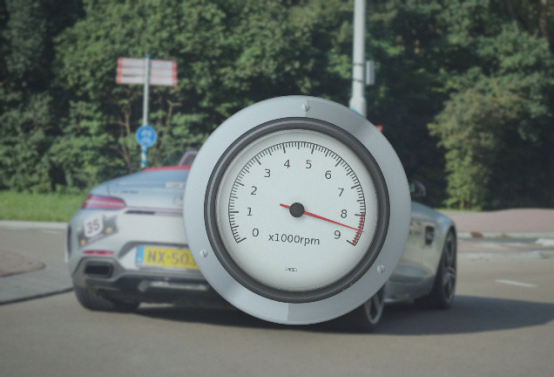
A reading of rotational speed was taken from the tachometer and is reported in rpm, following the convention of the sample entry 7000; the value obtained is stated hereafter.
8500
